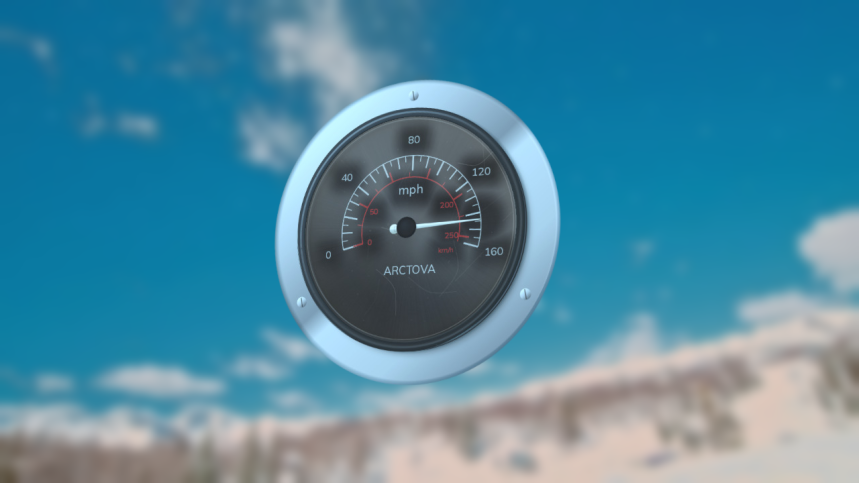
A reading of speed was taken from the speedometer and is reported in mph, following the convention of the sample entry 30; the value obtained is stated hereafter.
145
